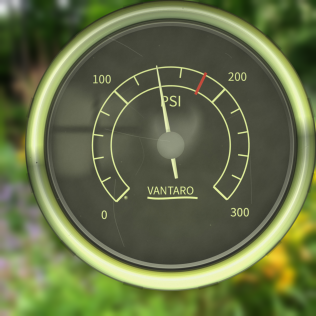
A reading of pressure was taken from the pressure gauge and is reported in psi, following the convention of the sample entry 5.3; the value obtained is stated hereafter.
140
